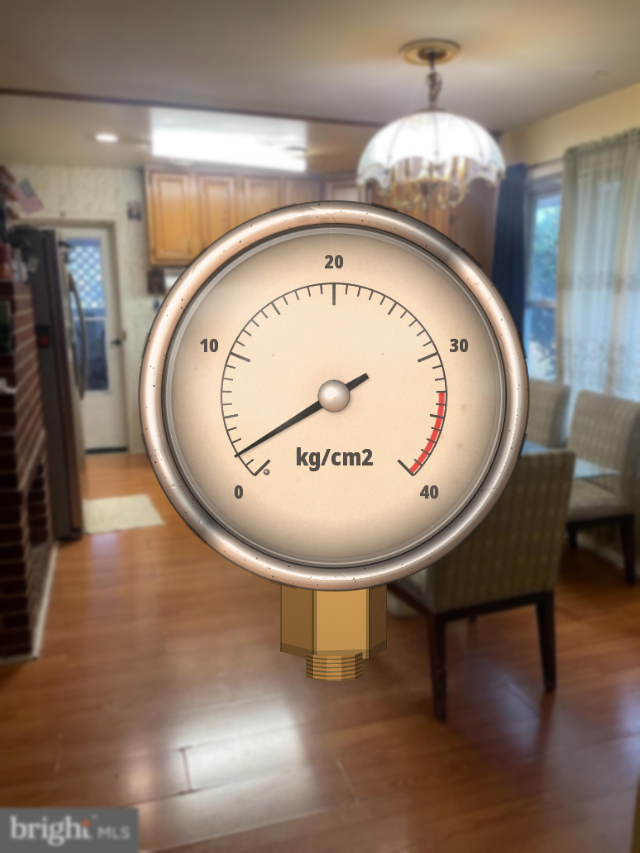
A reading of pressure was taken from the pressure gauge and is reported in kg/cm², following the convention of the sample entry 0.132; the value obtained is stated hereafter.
2
